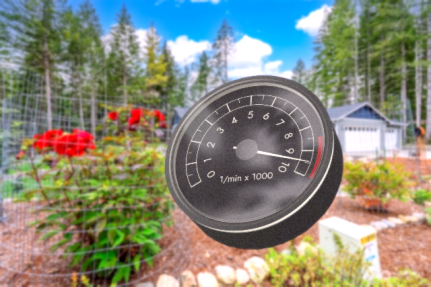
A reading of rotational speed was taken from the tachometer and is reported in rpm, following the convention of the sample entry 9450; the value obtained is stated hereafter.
9500
